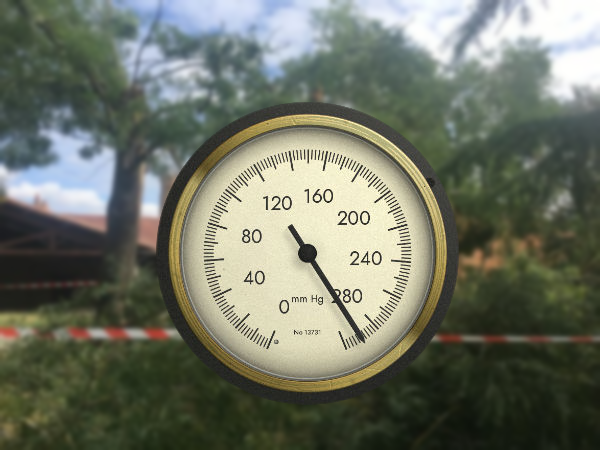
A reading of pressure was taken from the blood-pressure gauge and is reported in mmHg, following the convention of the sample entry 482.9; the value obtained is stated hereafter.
290
